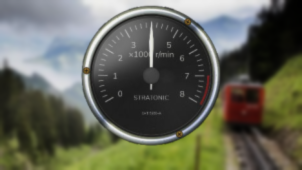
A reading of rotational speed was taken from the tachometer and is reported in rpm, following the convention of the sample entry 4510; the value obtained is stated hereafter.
4000
